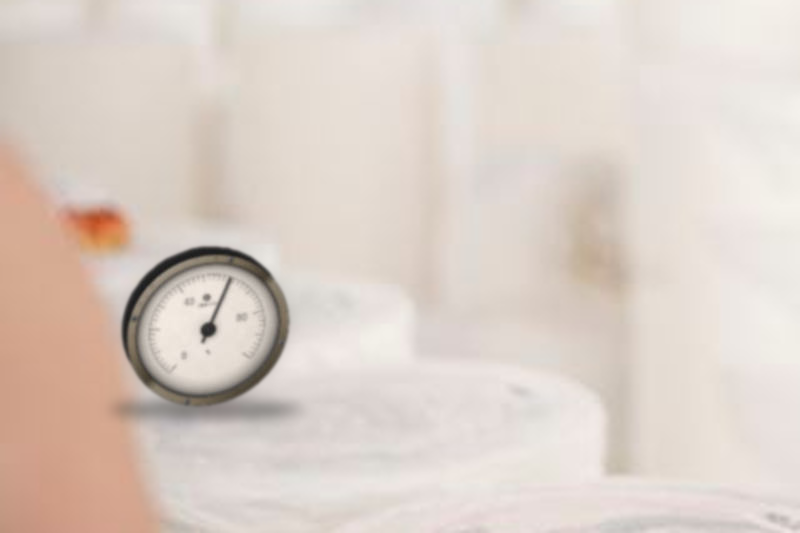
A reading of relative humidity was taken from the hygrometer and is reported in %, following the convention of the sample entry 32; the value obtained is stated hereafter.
60
